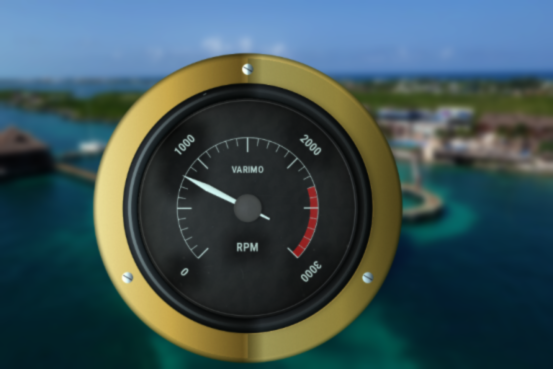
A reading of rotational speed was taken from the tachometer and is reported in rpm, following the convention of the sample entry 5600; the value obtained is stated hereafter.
800
